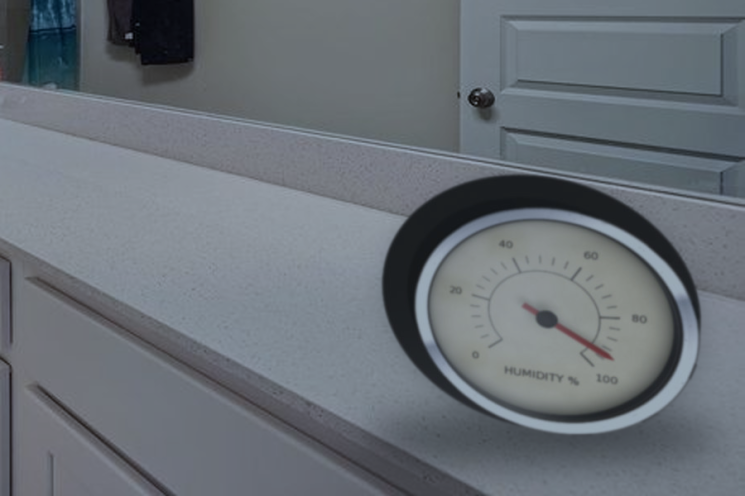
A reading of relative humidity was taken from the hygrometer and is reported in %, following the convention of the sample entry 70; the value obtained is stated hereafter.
94
